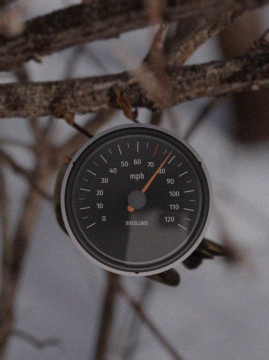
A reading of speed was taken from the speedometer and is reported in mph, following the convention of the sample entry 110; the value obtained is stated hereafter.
77.5
